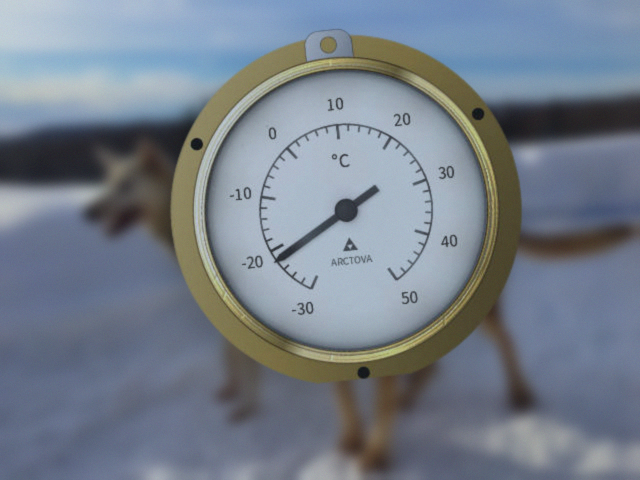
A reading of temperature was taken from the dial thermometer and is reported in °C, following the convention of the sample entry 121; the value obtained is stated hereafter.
-22
